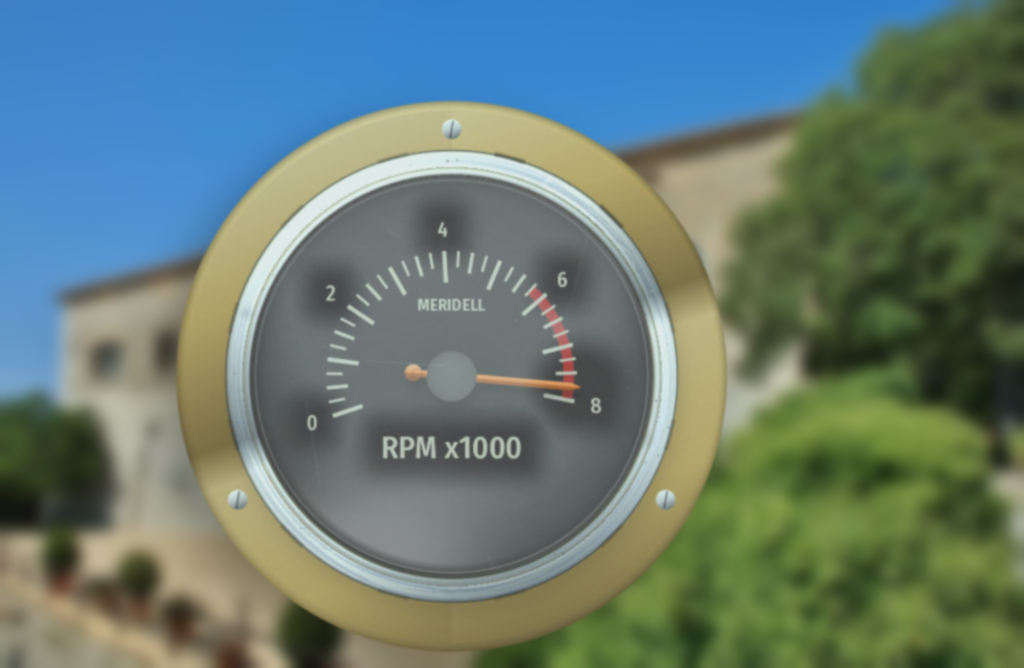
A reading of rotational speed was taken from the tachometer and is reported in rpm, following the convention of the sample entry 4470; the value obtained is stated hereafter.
7750
